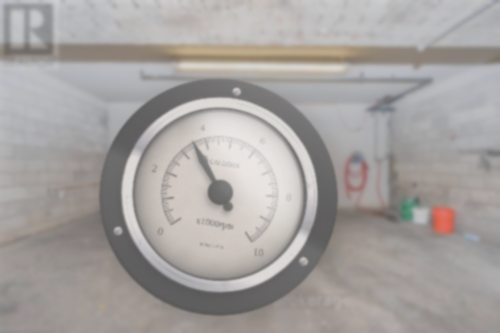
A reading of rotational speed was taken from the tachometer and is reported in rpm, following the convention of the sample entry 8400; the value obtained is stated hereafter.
3500
